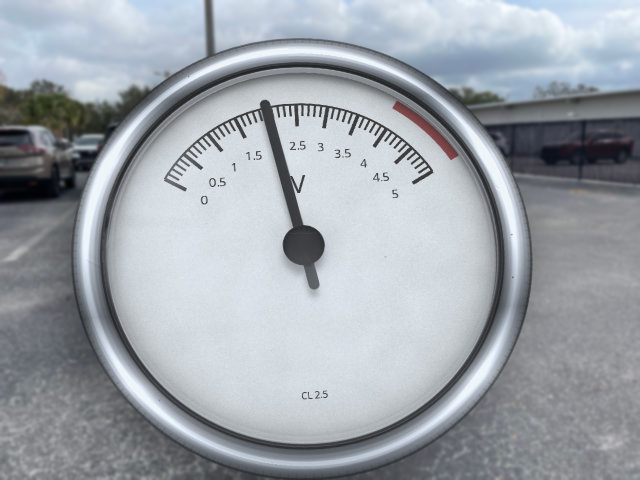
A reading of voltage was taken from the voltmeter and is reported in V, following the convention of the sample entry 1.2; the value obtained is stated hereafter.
2
